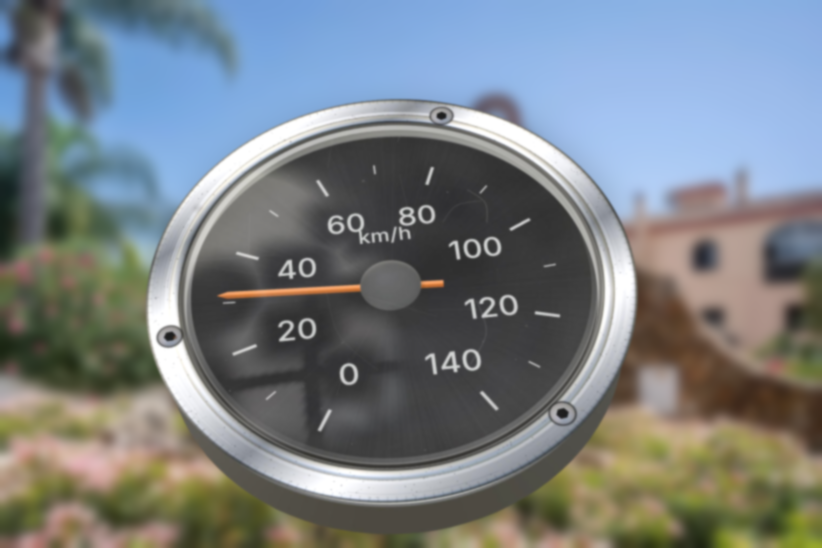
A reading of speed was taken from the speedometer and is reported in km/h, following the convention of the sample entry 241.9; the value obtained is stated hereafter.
30
